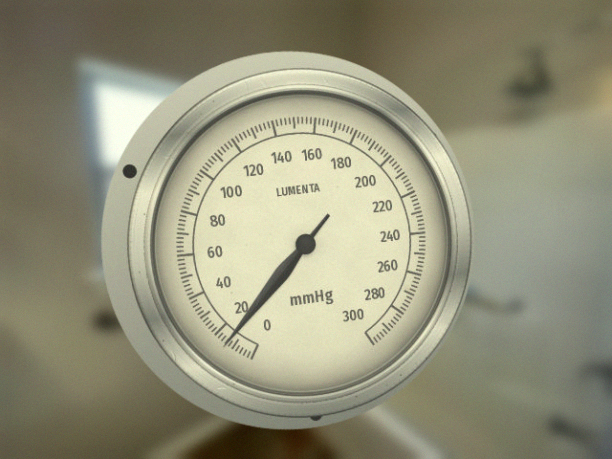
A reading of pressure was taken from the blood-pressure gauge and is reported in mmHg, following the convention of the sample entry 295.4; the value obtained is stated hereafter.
14
